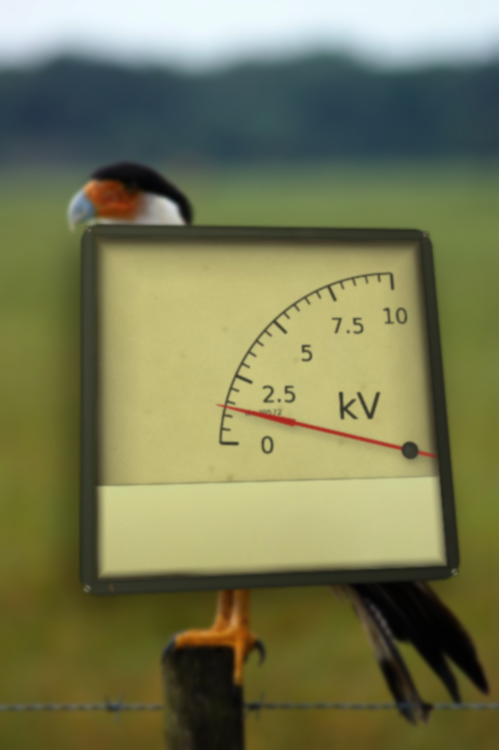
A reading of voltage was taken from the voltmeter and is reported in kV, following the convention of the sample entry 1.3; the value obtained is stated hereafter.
1.25
